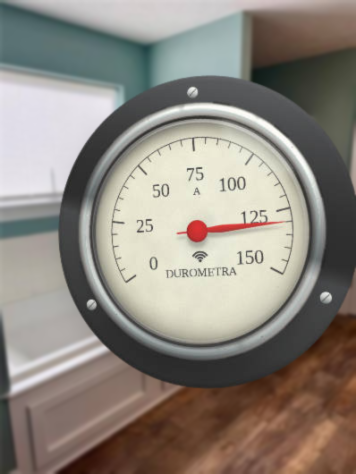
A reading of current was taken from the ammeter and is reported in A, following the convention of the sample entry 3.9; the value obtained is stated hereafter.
130
